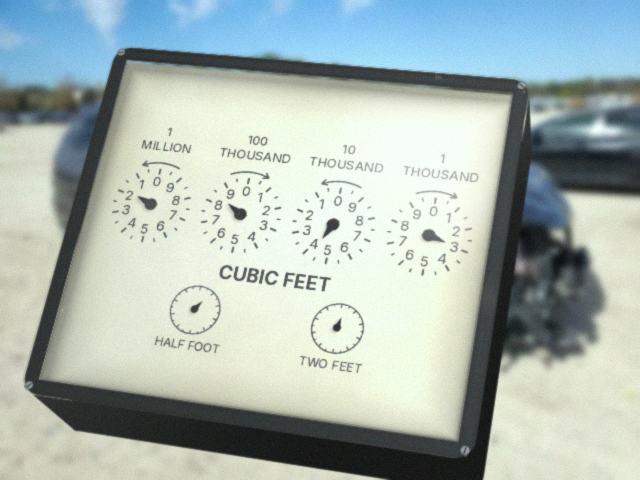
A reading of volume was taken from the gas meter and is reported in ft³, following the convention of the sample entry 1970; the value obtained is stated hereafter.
184300
